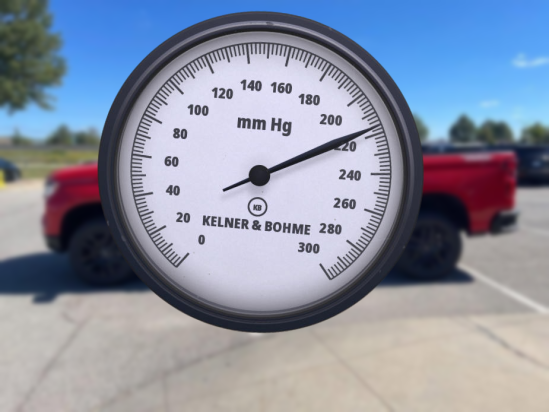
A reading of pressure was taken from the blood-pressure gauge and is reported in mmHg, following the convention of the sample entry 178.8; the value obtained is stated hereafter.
216
